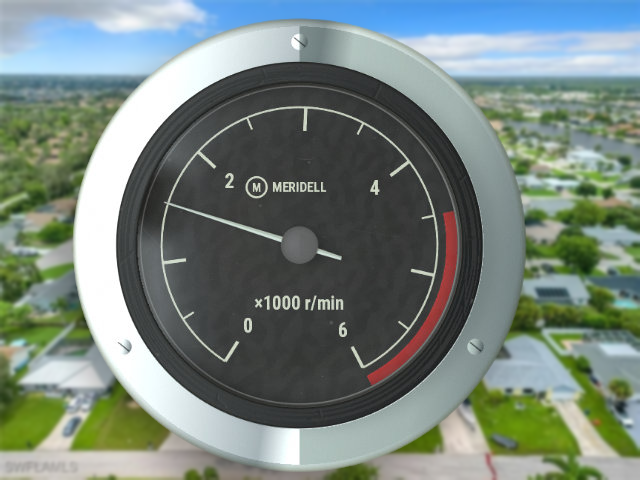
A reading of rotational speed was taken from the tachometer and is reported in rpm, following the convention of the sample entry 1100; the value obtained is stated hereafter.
1500
